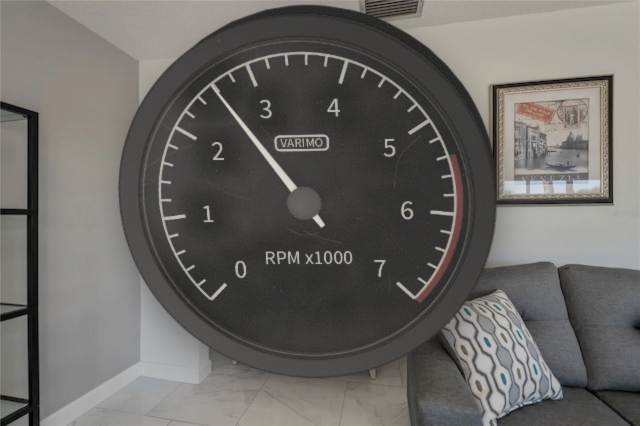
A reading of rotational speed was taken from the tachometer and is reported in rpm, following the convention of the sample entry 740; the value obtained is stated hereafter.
2600
